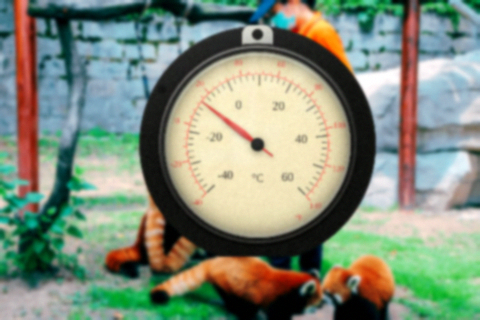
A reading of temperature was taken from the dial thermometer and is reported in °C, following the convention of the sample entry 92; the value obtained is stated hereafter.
-10
